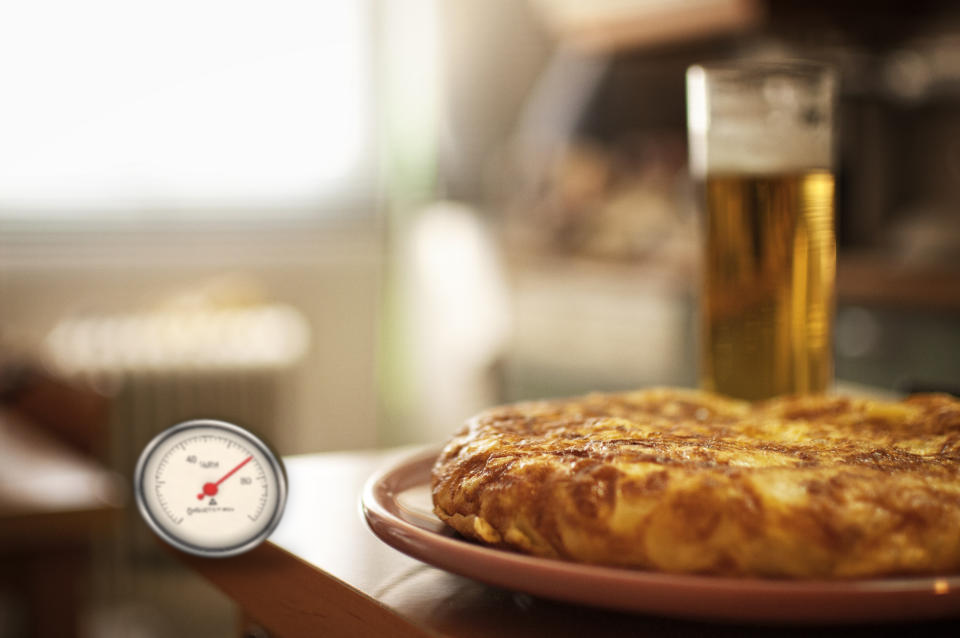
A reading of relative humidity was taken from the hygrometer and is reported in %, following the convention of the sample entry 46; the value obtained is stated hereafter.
70
